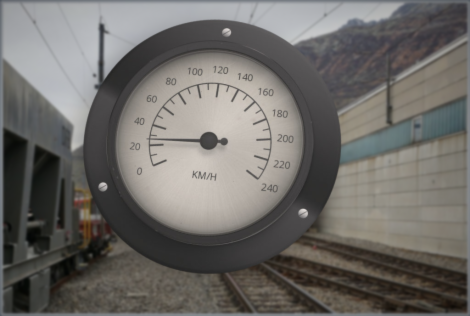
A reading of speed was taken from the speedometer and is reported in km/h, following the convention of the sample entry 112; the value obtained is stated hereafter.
25
